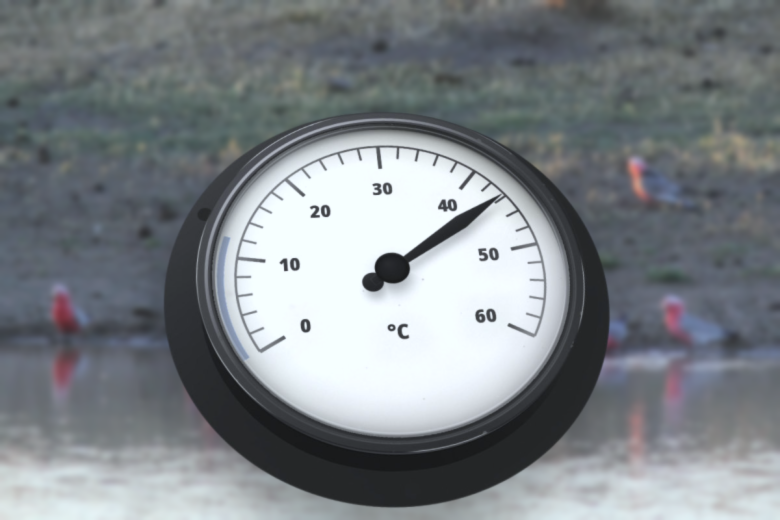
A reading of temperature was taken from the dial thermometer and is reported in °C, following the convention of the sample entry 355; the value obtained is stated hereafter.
44
